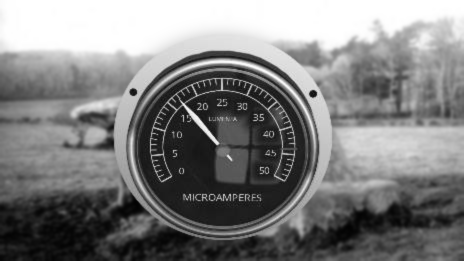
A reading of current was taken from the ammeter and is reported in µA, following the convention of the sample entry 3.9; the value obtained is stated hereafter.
17
